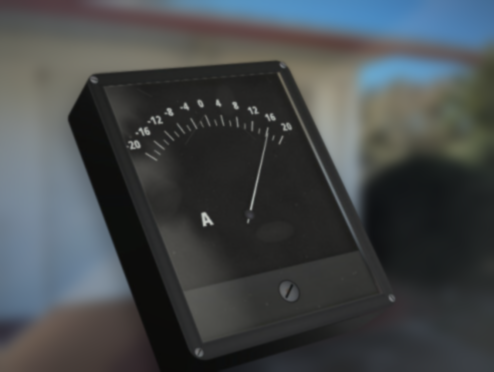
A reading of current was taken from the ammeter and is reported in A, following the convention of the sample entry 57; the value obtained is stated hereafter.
16
